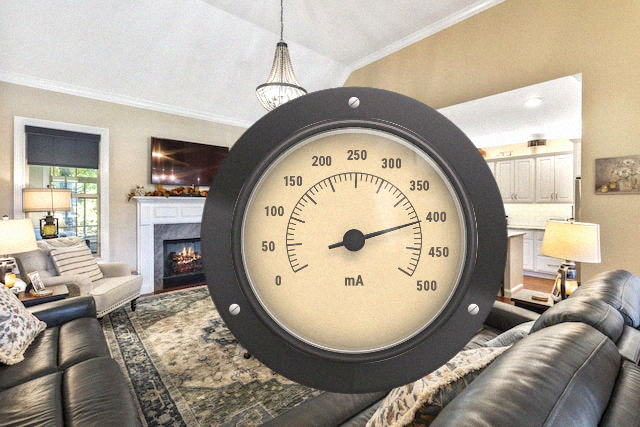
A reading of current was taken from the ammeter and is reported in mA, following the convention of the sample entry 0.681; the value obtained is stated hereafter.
400
